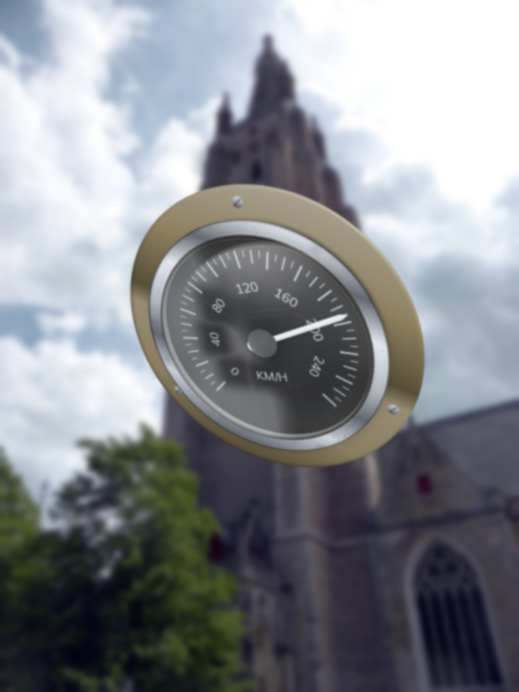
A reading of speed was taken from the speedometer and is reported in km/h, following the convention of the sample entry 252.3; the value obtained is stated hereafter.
195
